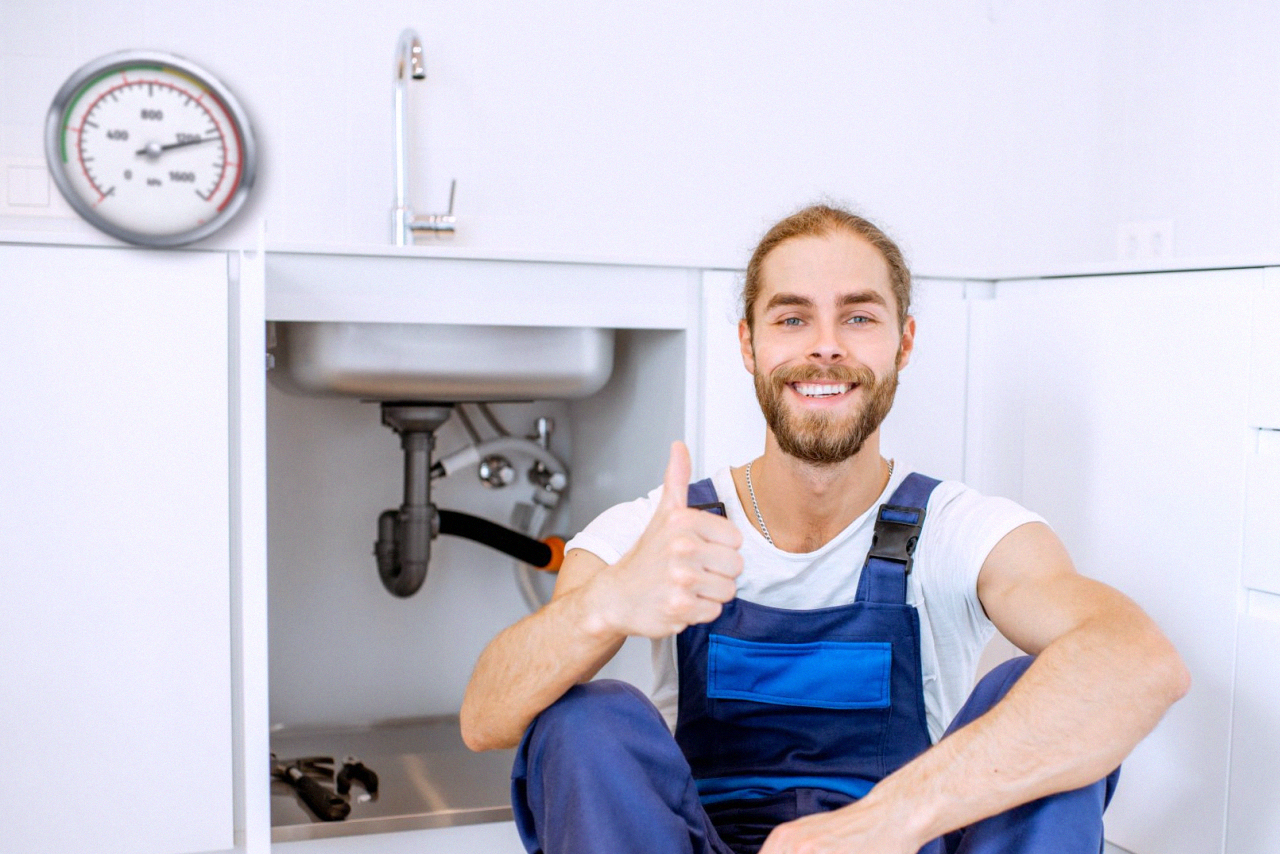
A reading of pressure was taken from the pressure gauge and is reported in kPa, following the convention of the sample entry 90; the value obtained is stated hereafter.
1250
